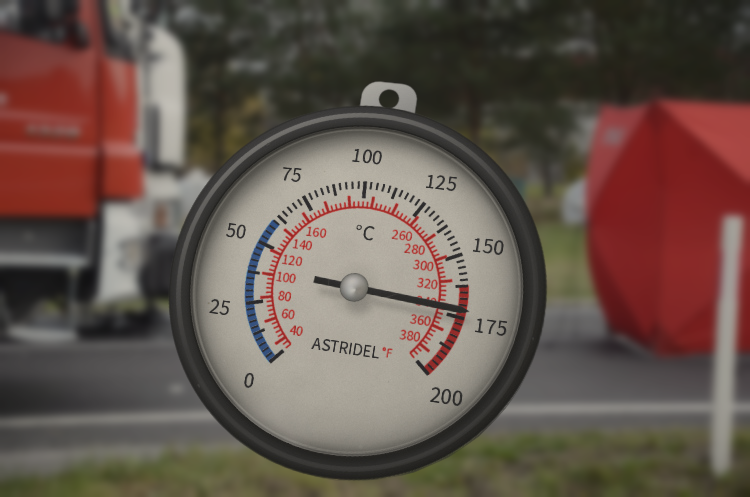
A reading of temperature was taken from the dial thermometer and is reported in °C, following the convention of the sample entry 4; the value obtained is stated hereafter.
172.5
